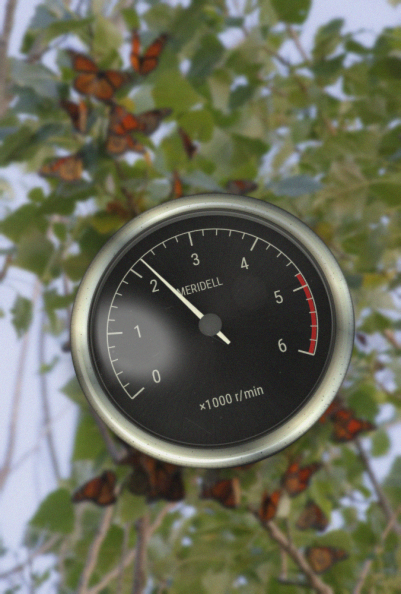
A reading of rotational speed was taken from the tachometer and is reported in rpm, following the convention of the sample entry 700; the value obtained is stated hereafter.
2200
